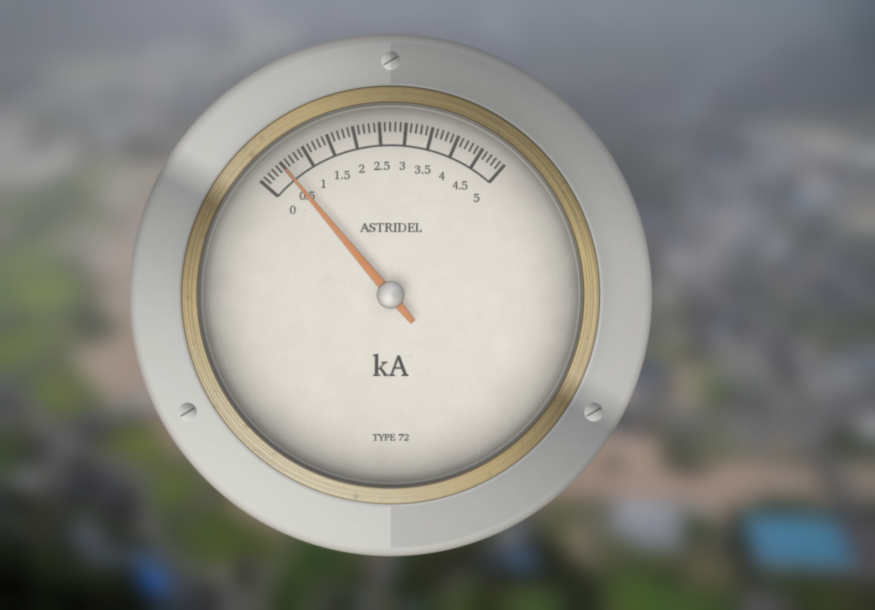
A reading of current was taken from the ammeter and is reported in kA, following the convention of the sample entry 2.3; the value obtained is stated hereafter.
0.5
